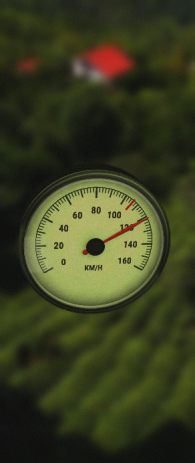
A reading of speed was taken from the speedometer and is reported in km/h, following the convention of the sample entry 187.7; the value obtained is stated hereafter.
120
